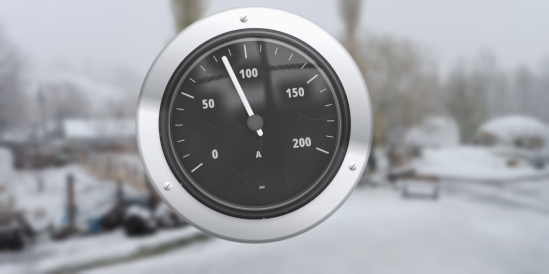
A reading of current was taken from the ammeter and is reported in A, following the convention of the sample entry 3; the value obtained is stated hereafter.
85
